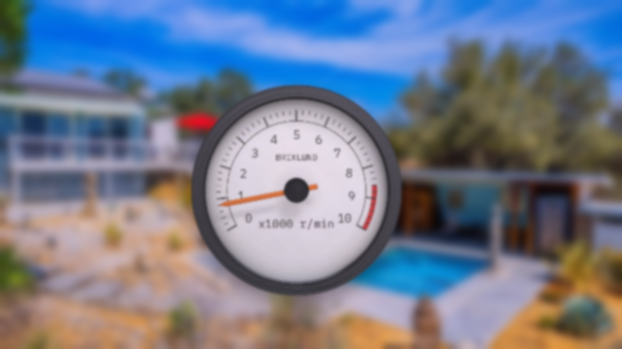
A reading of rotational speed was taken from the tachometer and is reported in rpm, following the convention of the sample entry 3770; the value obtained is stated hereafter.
800
